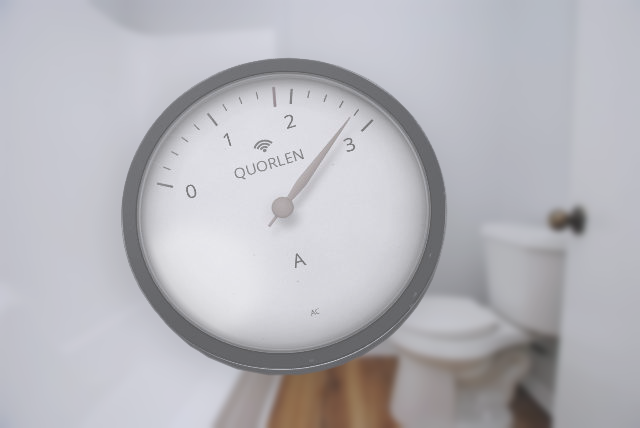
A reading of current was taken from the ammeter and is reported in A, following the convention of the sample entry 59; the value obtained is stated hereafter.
2.8
